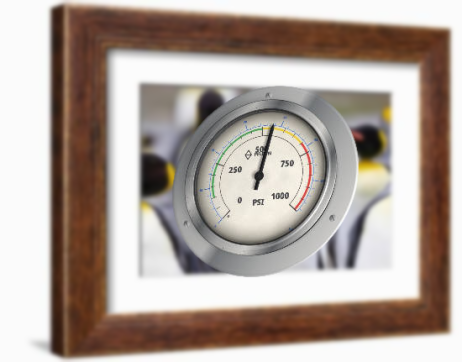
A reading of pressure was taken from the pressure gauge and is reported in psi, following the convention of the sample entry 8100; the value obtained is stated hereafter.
550
